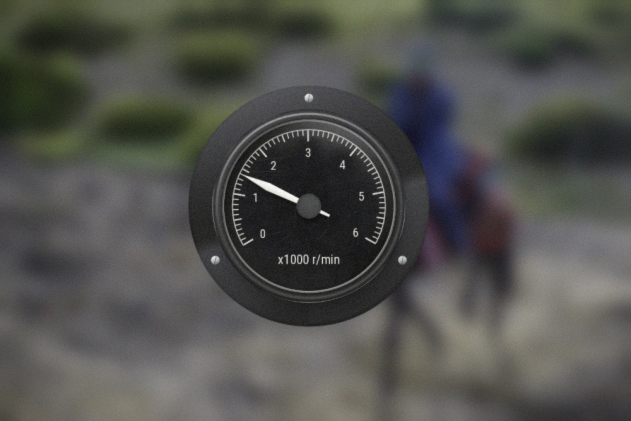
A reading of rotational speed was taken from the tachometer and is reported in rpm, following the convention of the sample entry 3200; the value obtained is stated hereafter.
1400
